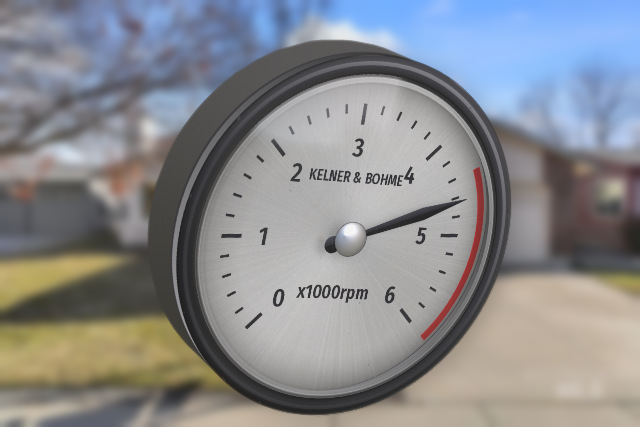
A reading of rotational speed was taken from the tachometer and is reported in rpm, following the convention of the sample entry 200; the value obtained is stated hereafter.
4600
